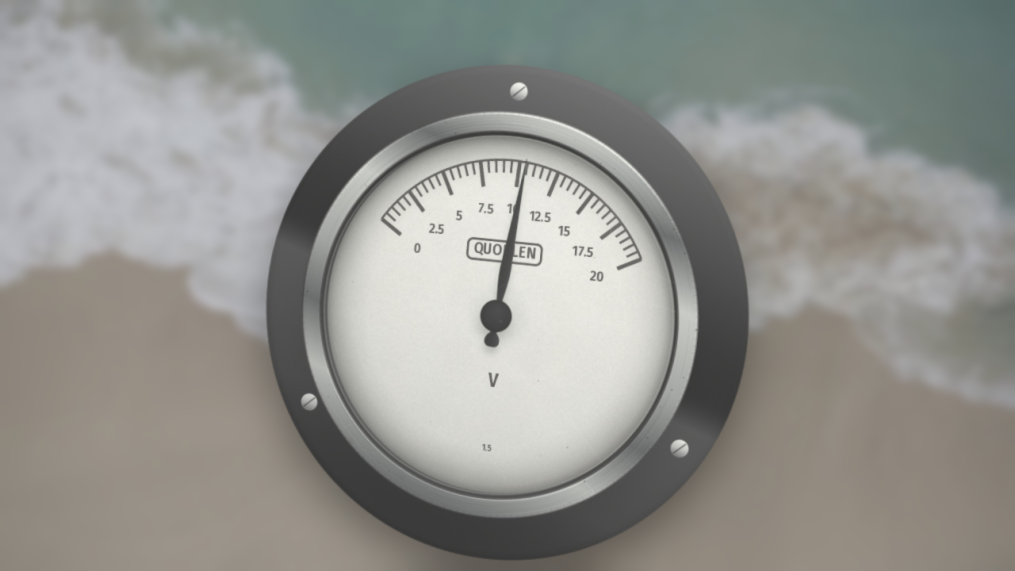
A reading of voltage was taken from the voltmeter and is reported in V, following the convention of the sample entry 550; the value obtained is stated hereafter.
10.5
